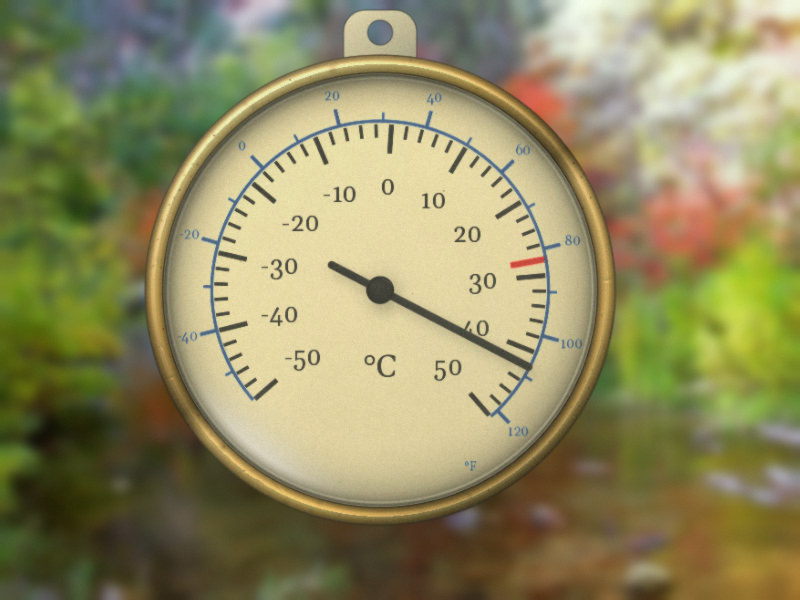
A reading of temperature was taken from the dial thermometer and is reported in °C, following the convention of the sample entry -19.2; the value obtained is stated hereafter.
42
